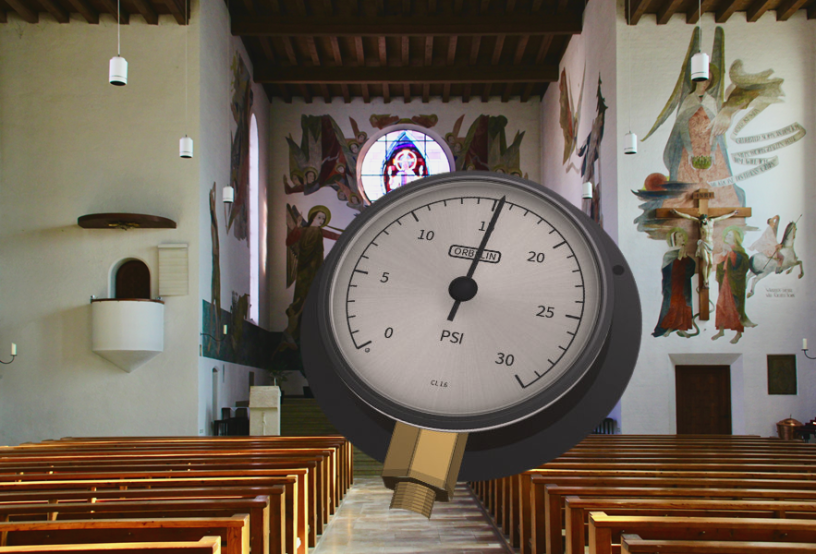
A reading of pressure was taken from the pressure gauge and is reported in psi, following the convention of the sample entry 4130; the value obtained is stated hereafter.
15.5
